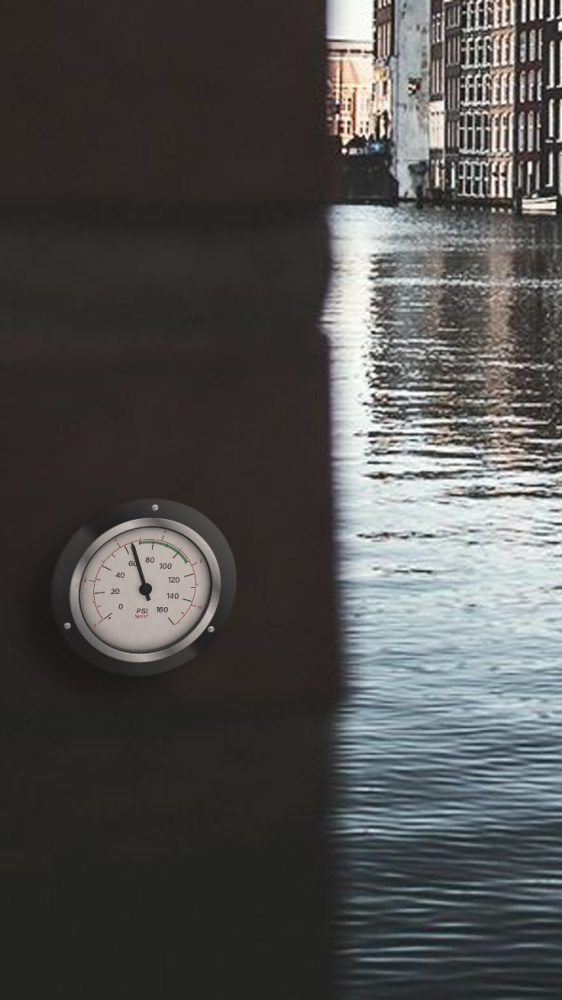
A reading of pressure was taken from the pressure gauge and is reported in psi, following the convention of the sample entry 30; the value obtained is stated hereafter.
65
